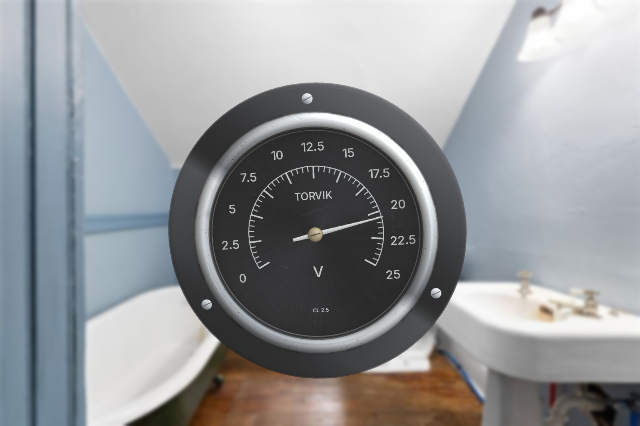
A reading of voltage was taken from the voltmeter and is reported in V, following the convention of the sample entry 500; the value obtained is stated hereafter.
20.5
